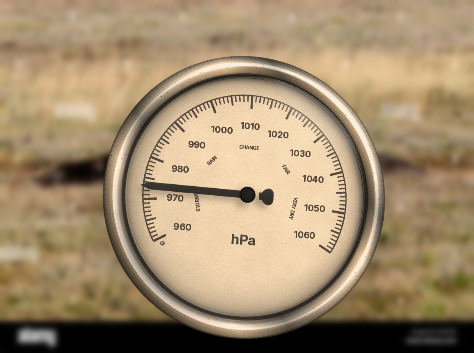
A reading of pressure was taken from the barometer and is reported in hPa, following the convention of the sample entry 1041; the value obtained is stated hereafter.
973
